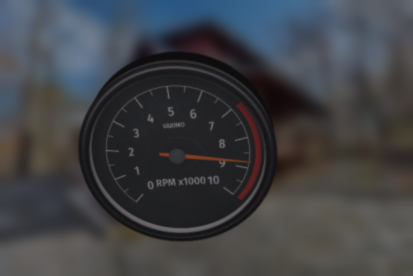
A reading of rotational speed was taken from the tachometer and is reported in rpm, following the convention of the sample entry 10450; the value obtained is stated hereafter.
8750
